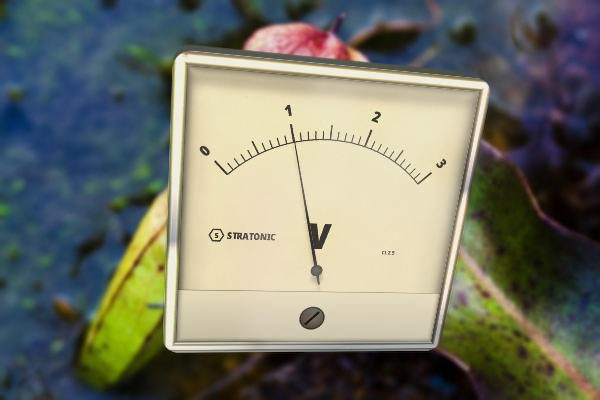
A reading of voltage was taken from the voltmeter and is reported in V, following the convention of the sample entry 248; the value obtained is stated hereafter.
1
